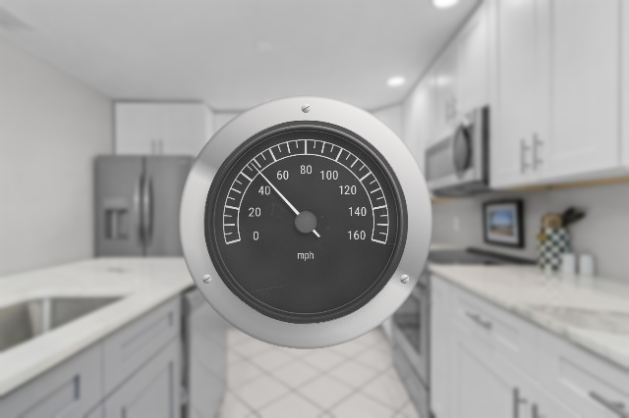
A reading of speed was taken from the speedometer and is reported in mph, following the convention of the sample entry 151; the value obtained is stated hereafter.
47.5
